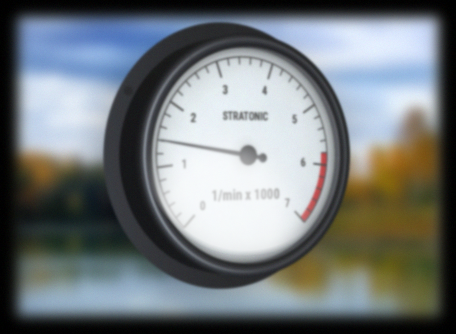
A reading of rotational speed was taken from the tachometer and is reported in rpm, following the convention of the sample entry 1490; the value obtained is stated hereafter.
1400
